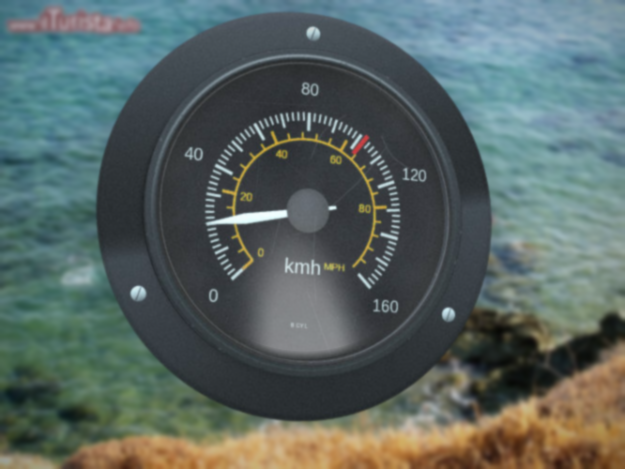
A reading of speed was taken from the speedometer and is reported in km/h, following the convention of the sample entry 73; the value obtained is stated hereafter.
20
